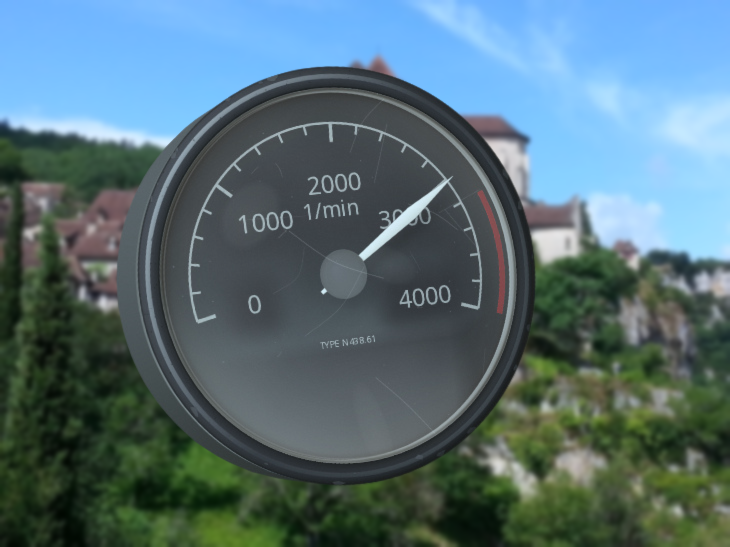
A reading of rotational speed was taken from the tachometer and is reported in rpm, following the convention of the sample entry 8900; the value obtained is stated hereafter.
3000
